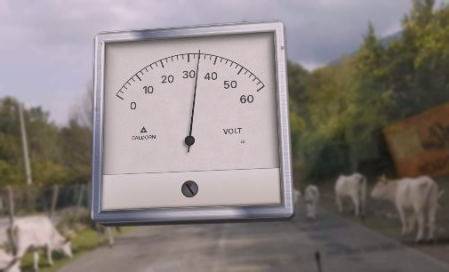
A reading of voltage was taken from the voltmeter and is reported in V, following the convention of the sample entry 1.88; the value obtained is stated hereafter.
34
